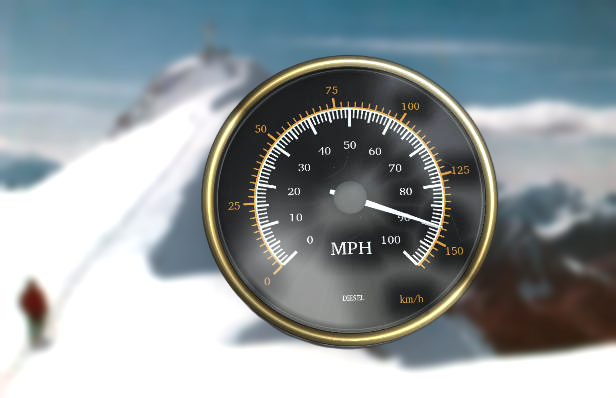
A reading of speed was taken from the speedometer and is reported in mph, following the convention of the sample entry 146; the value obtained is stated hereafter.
90
